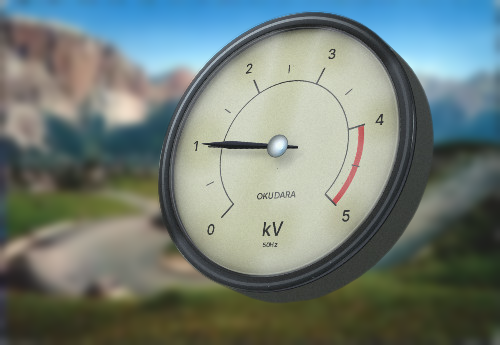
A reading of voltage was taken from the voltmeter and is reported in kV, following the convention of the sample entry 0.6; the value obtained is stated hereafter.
1
